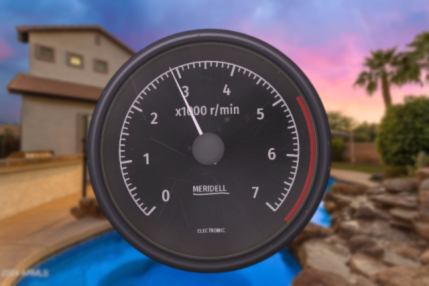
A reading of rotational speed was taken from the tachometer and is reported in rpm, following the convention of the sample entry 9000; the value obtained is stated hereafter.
2900
